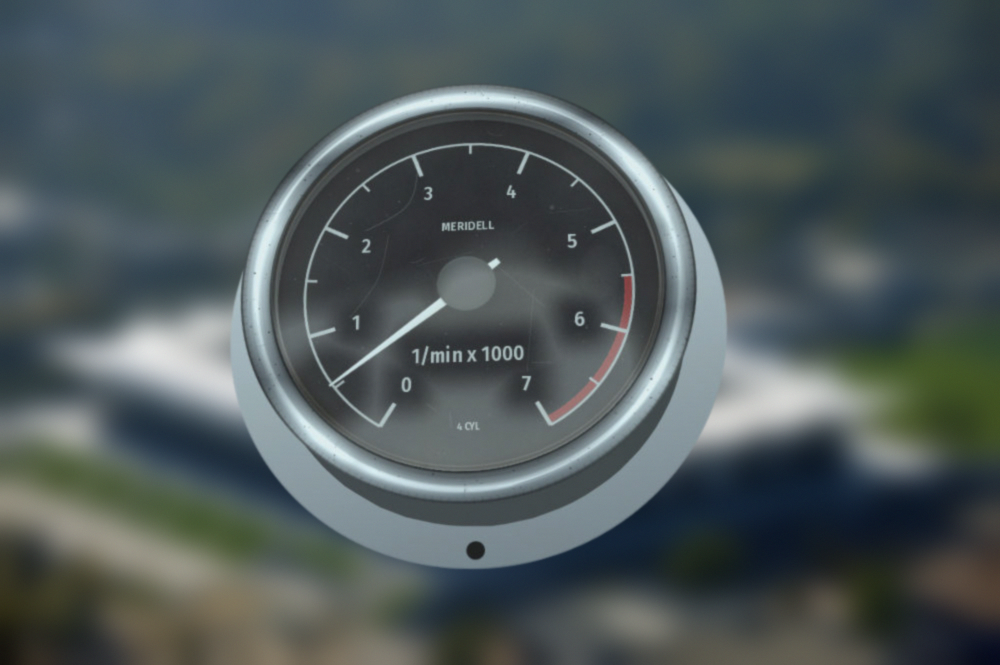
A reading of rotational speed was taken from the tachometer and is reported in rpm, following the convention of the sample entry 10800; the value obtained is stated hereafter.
500
